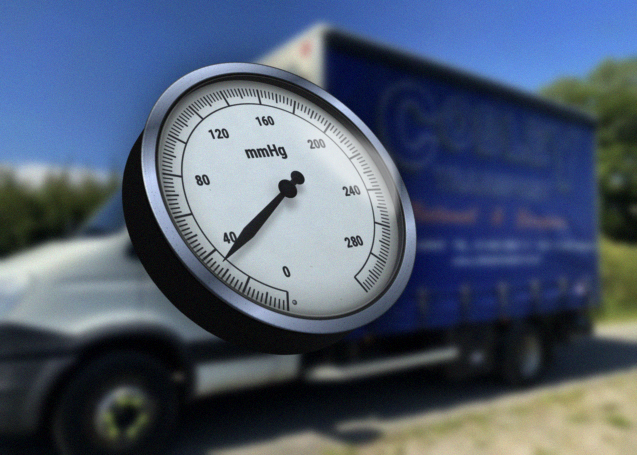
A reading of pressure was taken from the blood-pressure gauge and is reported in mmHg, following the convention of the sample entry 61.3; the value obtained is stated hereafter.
34
